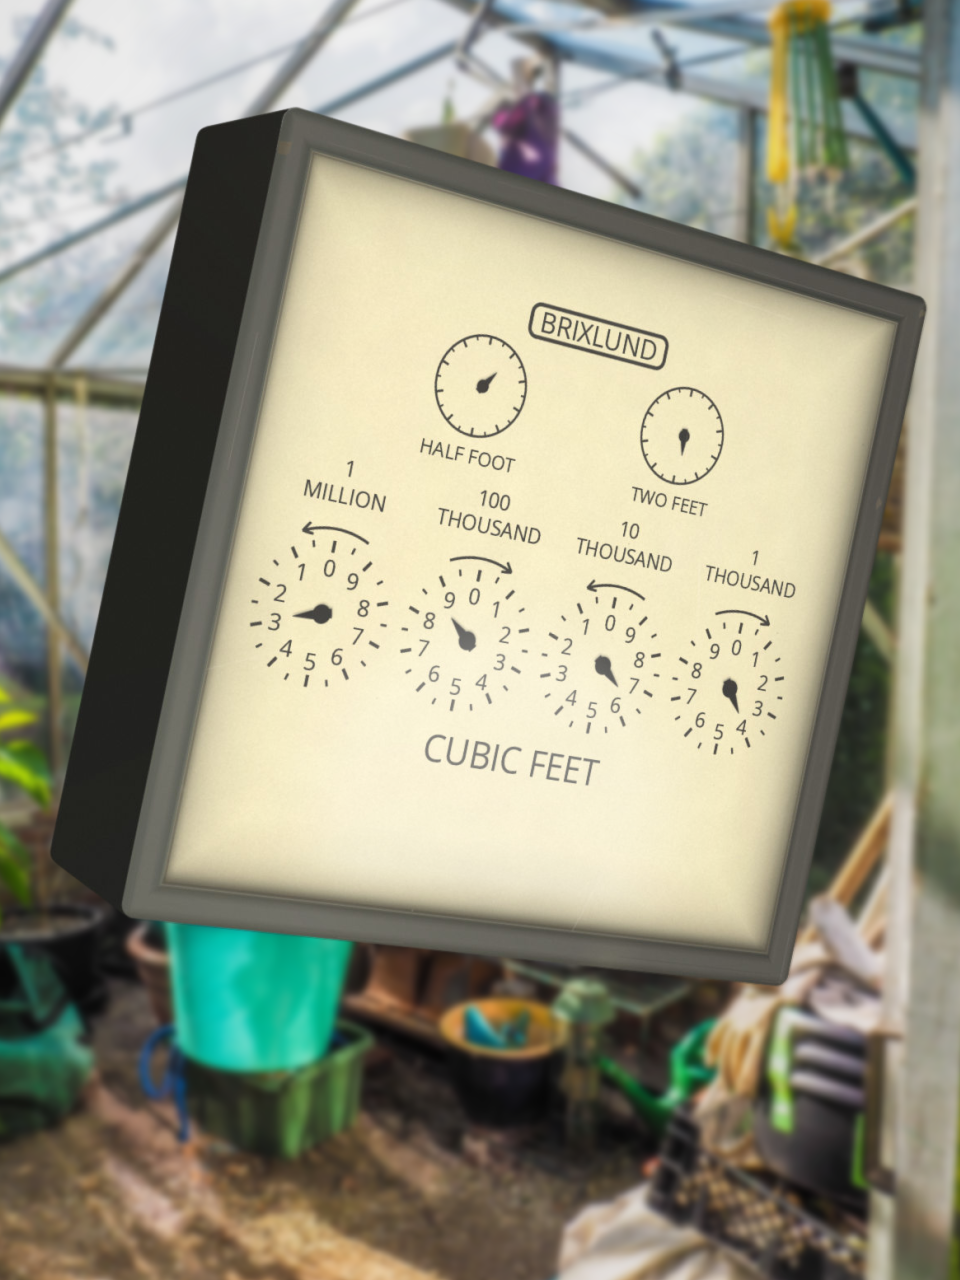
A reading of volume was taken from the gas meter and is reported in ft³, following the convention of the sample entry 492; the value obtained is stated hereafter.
286400
